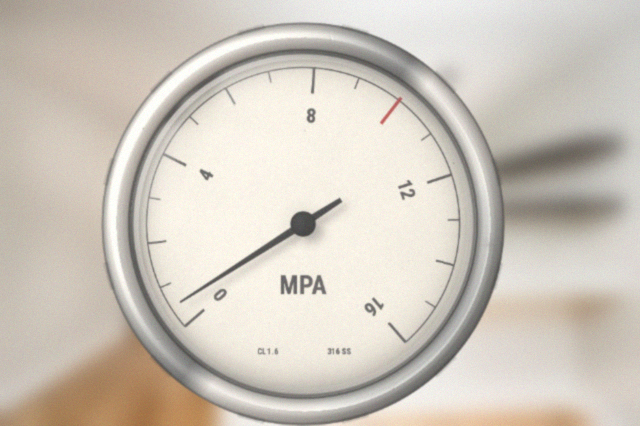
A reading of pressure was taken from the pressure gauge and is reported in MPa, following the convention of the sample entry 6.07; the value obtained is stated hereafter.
0.5
